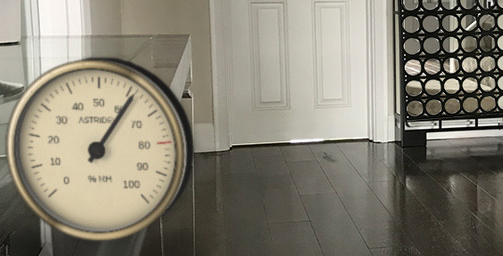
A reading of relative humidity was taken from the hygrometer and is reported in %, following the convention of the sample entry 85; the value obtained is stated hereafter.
62
